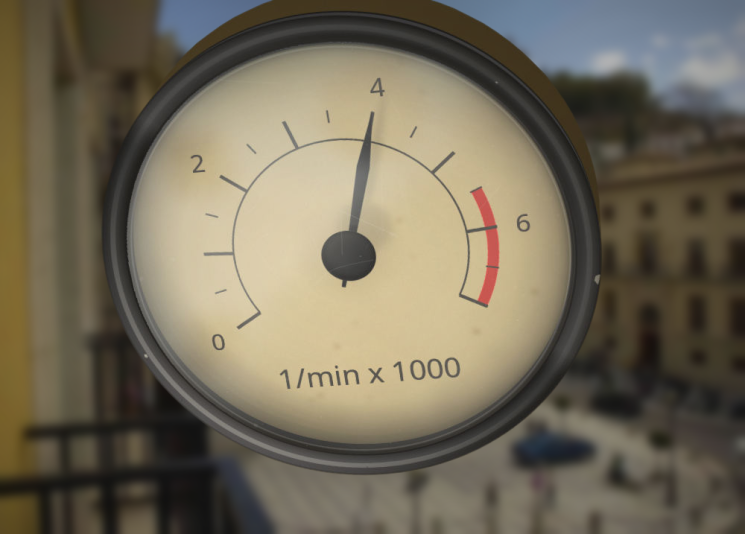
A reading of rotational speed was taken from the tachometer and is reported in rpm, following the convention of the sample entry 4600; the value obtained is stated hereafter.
4000
